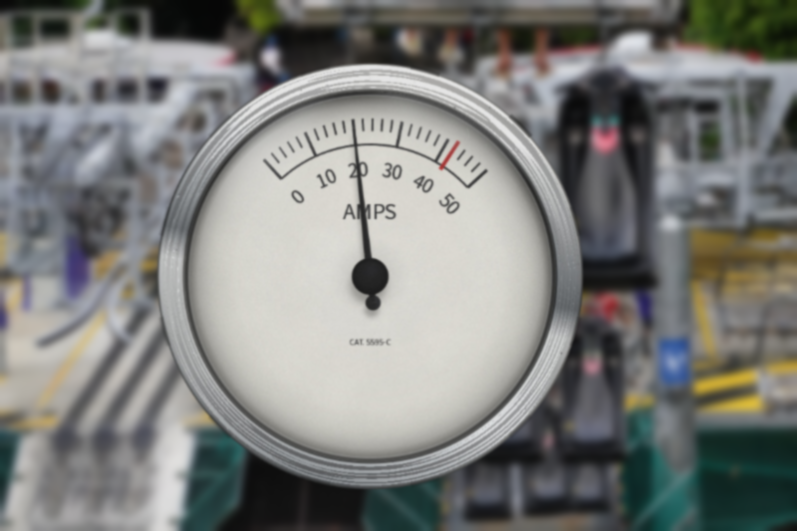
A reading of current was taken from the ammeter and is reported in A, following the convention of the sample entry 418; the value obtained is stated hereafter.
20
